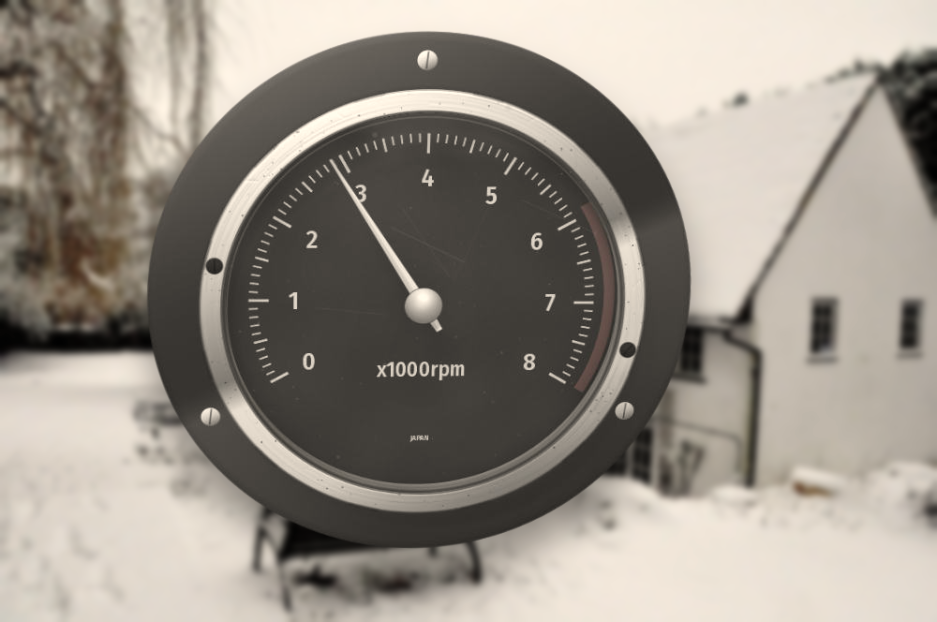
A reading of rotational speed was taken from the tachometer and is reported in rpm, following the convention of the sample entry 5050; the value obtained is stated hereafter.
2900
